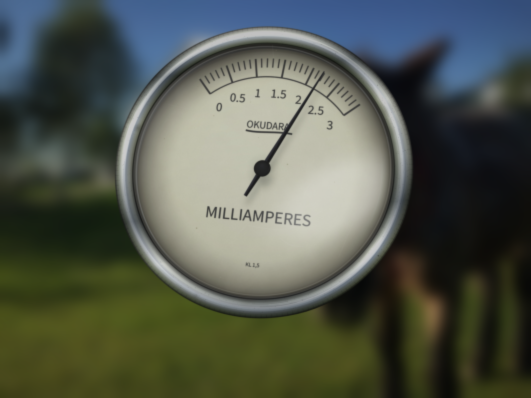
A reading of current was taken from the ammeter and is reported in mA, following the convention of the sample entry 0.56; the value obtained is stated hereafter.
2.2
